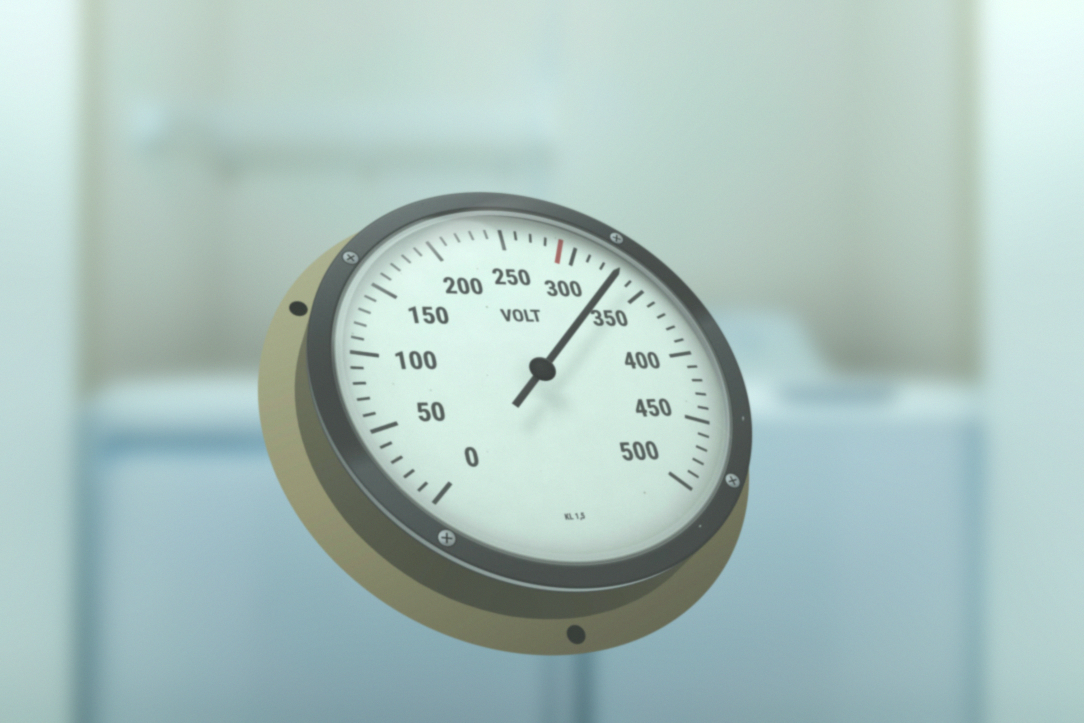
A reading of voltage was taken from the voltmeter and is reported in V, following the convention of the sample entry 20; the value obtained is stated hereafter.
330
